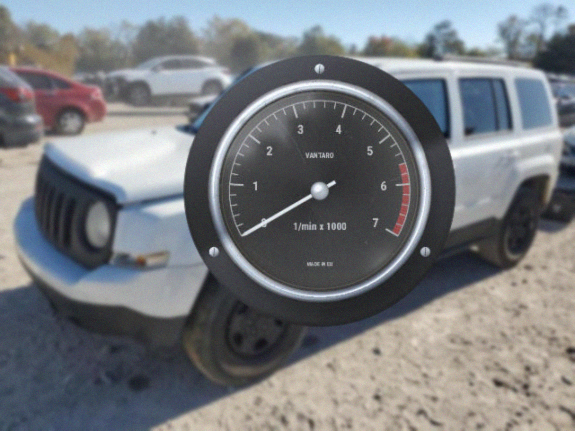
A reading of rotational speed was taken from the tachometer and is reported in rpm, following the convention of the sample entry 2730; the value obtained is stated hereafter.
0
